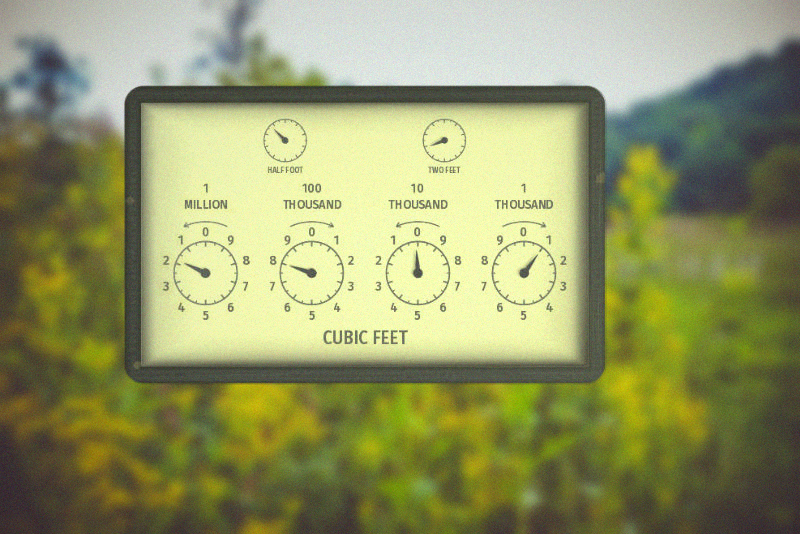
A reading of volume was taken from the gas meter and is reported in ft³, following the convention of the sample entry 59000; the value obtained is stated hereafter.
180100
